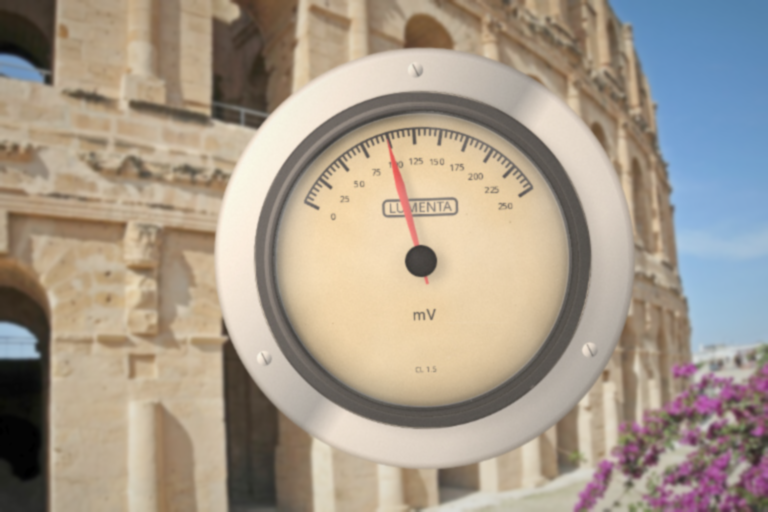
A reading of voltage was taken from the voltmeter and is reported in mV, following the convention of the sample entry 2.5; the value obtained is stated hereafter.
100
